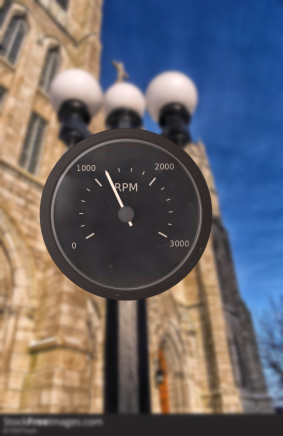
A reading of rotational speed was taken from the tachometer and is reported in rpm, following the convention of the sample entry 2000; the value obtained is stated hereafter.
1200
